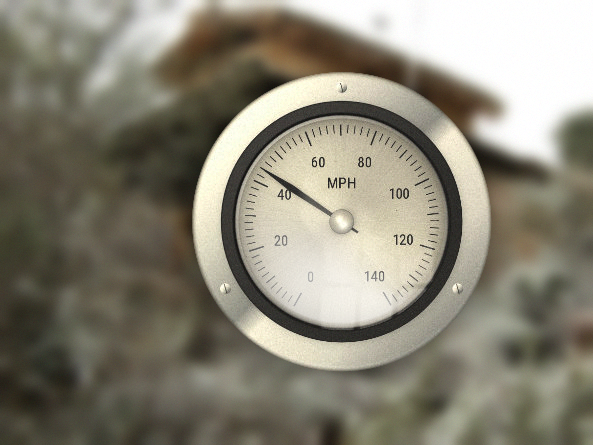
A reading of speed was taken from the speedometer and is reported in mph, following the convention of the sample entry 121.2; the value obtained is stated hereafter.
44
